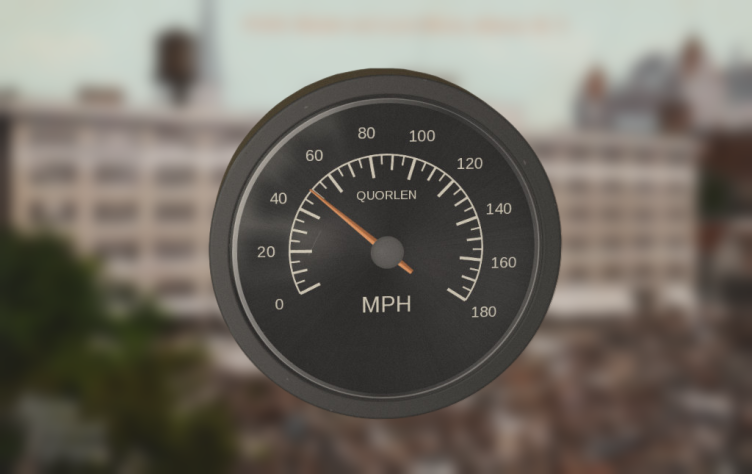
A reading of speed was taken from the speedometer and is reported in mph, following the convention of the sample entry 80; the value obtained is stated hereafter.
50
